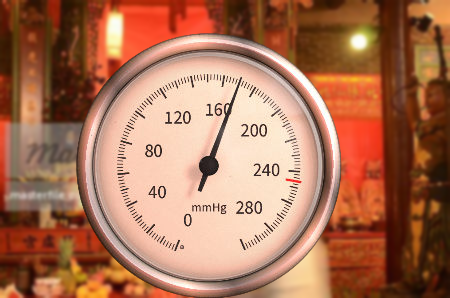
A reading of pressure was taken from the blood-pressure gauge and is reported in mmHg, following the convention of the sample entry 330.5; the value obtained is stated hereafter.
170
